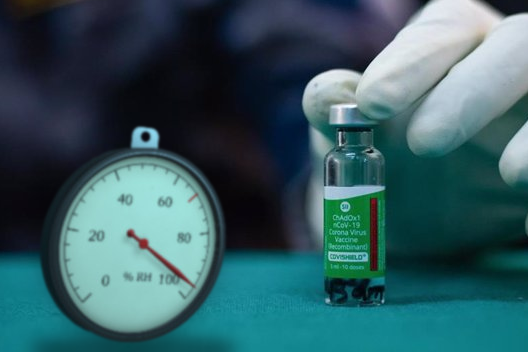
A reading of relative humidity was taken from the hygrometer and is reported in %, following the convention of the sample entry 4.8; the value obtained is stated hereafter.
96
